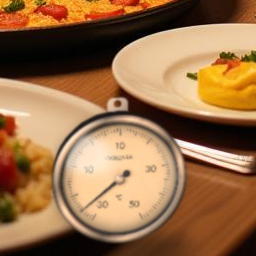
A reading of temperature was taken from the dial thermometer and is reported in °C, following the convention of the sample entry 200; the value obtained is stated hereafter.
-25
